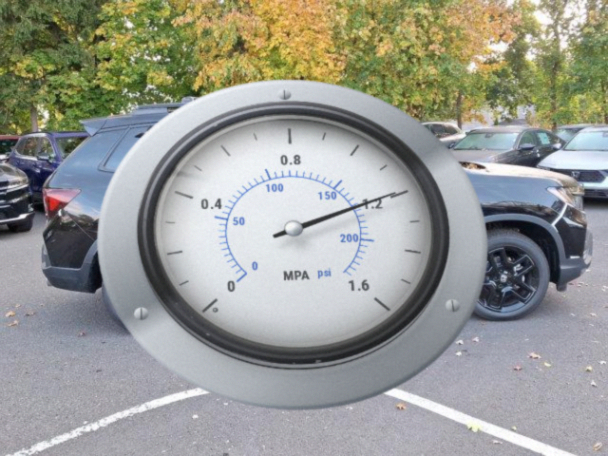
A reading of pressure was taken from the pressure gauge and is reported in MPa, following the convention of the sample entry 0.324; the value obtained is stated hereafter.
1.2
